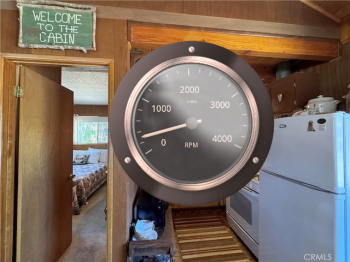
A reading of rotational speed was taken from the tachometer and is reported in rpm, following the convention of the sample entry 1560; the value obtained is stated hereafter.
300
